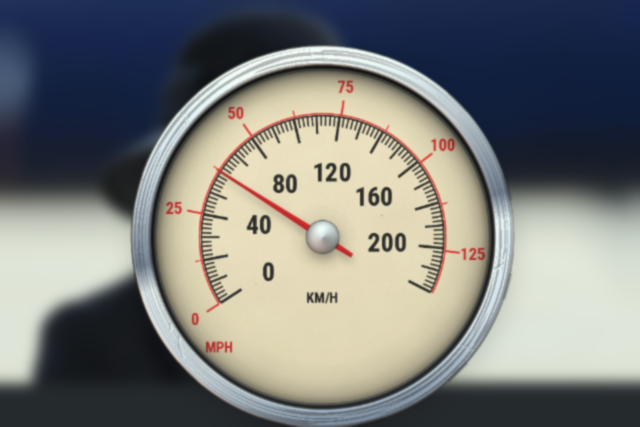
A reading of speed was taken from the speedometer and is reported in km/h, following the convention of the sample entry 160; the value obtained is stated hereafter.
60
